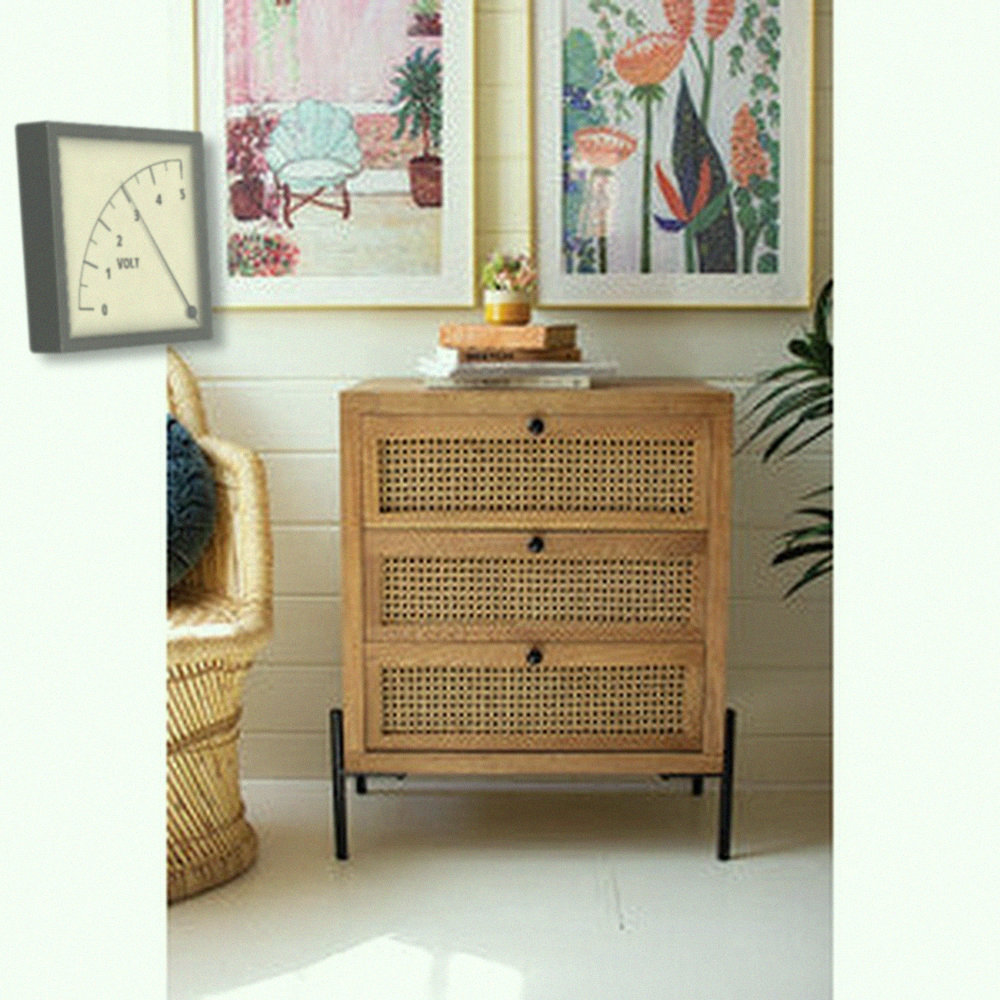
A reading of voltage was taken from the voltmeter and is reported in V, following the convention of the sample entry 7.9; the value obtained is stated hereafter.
3
